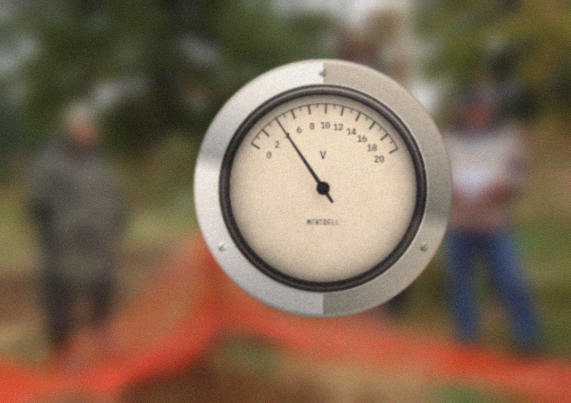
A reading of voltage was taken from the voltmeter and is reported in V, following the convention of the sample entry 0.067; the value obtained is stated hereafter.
4
